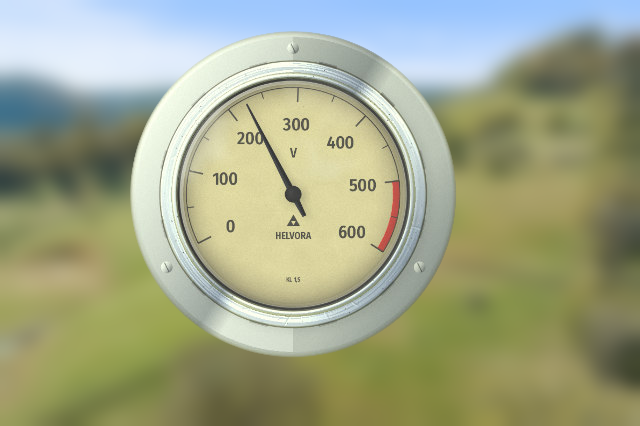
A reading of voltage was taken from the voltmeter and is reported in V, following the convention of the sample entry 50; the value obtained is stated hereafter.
225
